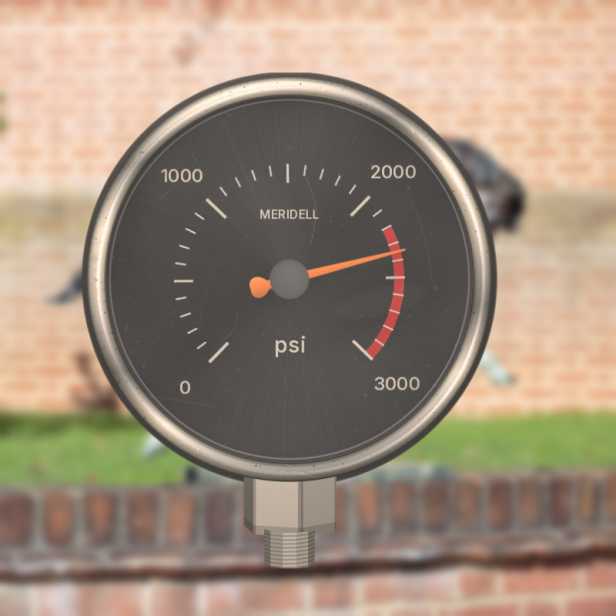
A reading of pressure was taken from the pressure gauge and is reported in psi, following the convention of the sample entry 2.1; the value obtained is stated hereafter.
2350
